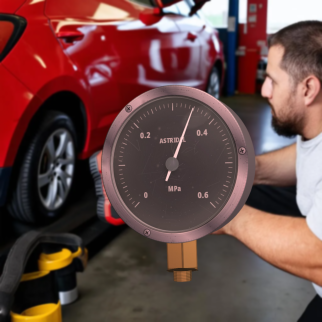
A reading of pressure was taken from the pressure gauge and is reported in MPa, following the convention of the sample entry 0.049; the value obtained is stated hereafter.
0.35
